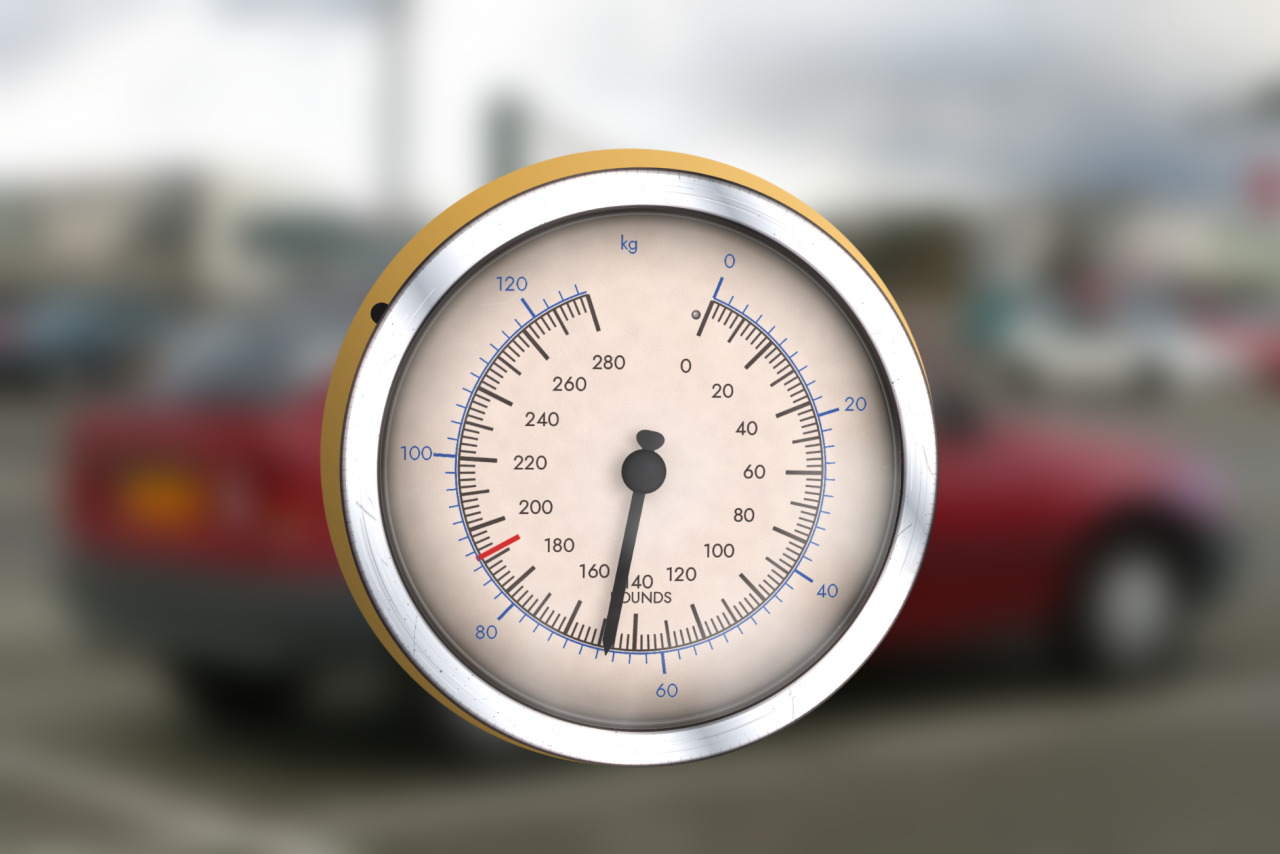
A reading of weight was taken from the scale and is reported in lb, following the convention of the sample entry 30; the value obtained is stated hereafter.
148
